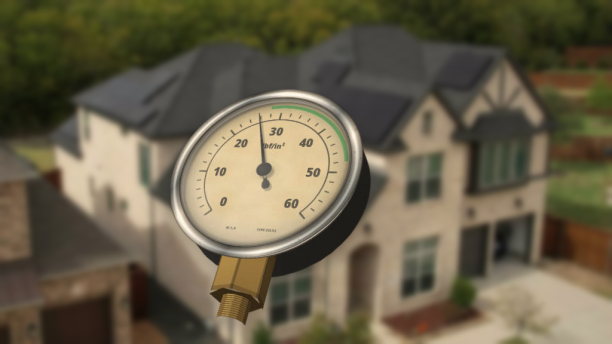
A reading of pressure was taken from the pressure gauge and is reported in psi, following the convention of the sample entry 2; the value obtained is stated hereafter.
26
